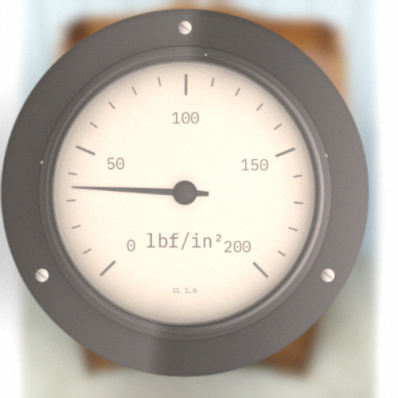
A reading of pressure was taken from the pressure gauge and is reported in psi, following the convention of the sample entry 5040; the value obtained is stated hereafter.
35
